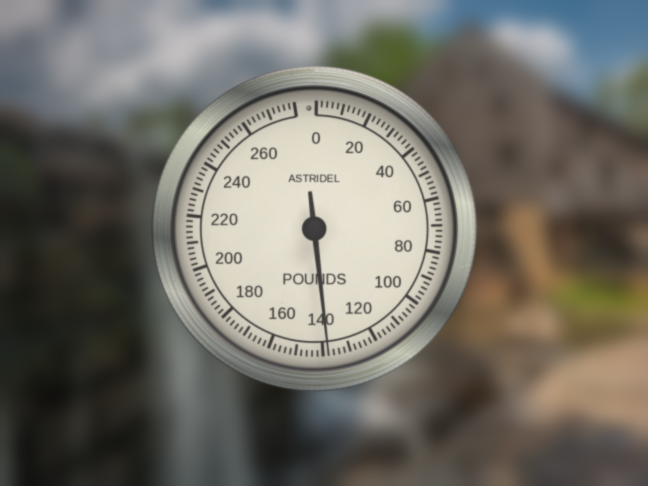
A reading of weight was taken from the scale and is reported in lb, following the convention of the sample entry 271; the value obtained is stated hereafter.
138
